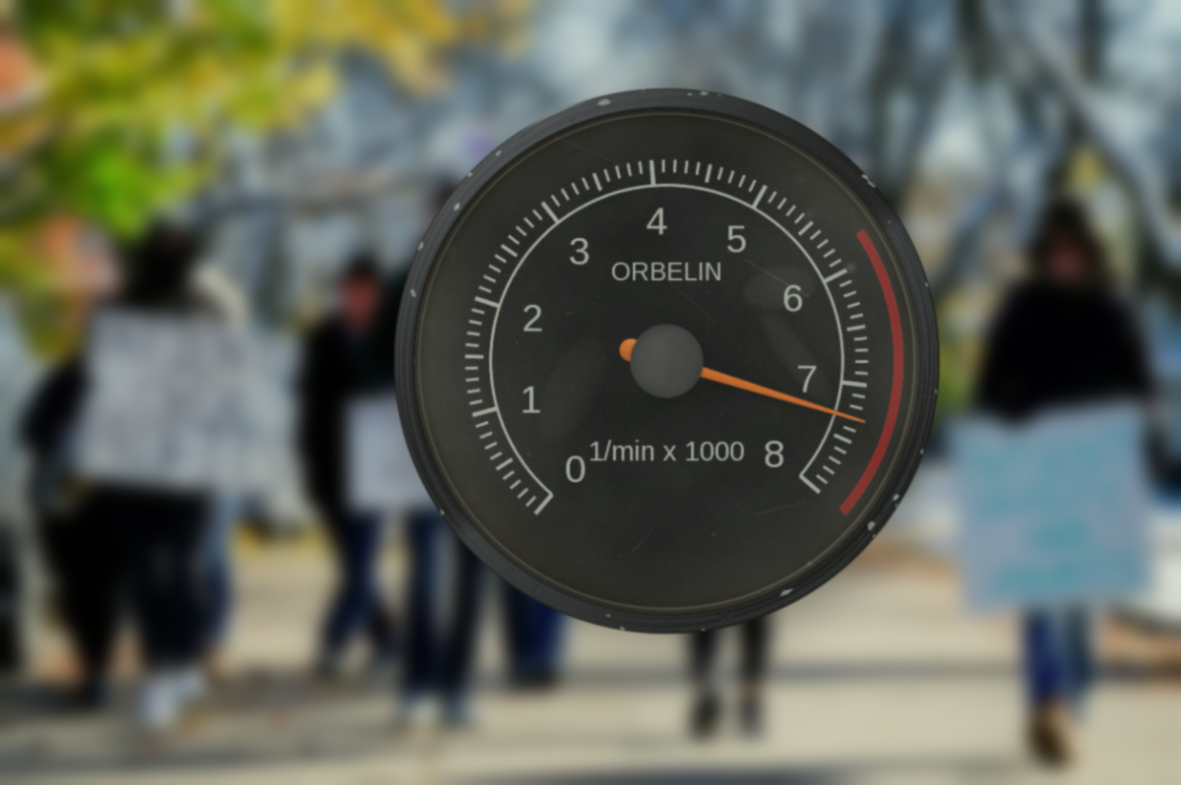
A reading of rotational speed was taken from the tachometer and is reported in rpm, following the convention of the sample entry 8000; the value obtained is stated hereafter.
7300
